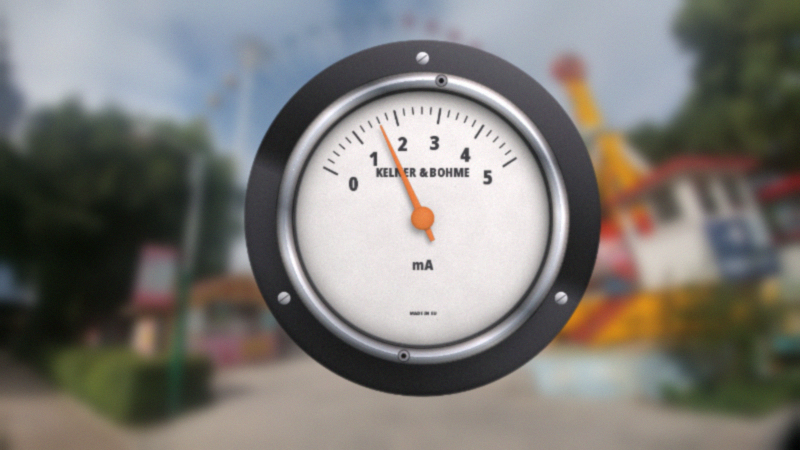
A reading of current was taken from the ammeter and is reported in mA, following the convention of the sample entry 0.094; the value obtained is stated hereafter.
1.6
